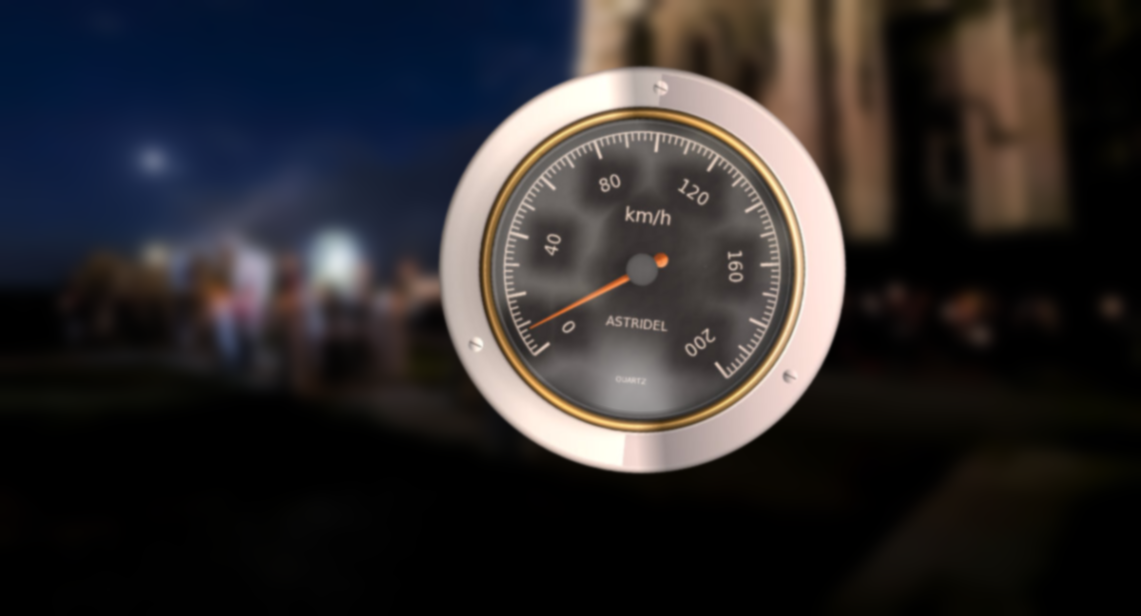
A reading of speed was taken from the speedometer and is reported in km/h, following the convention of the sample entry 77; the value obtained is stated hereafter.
8
